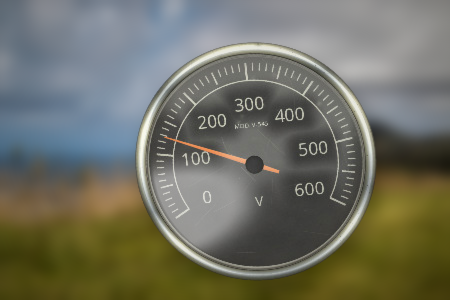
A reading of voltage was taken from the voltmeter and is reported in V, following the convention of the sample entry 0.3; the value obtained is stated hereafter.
130
